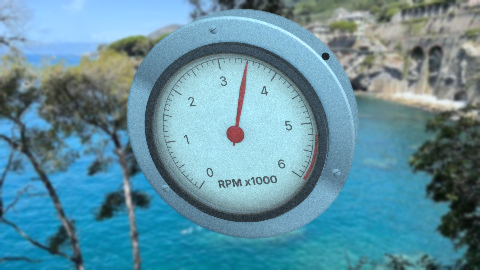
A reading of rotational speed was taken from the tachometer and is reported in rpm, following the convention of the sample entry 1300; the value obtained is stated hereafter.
3500
